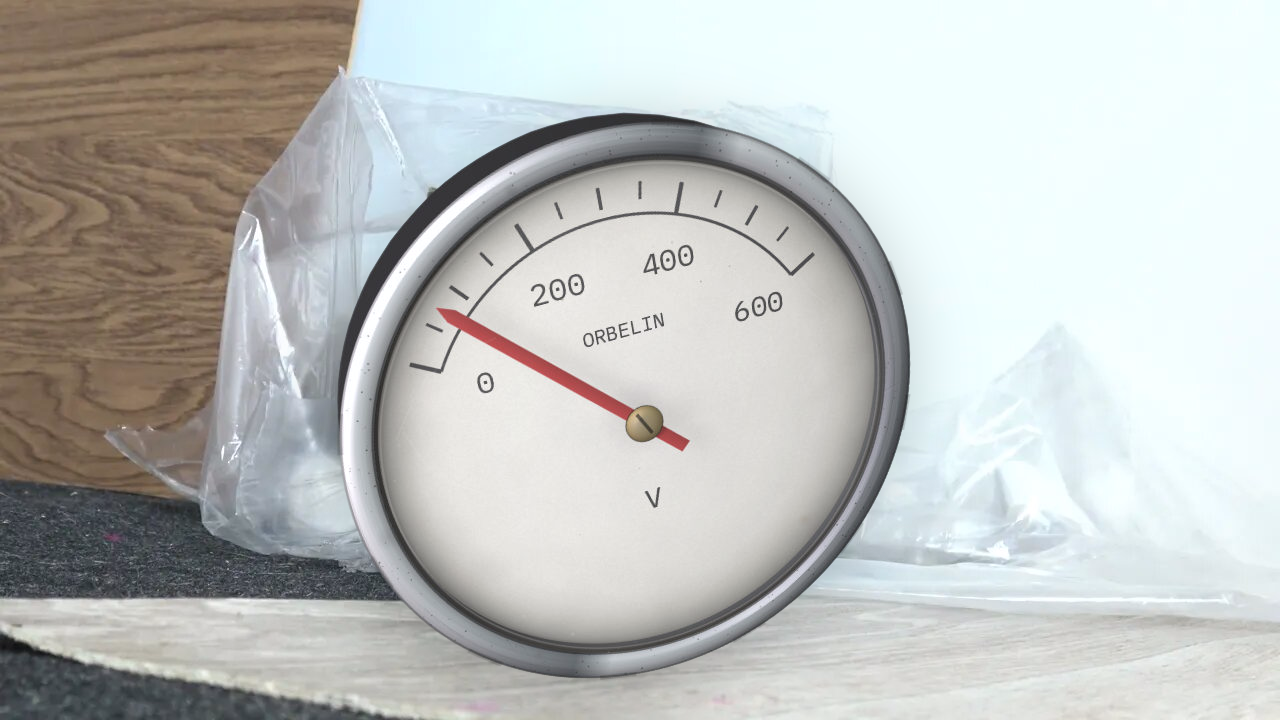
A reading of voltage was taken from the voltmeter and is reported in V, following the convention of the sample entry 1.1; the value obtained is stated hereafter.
75
